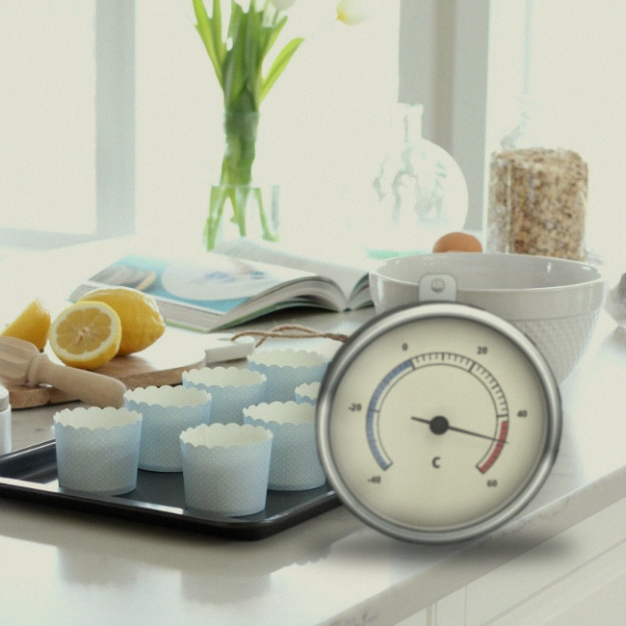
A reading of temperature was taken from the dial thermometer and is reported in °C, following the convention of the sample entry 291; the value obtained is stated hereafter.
48
